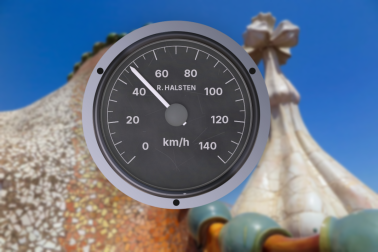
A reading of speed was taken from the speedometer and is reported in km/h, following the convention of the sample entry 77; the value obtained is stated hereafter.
47.5
